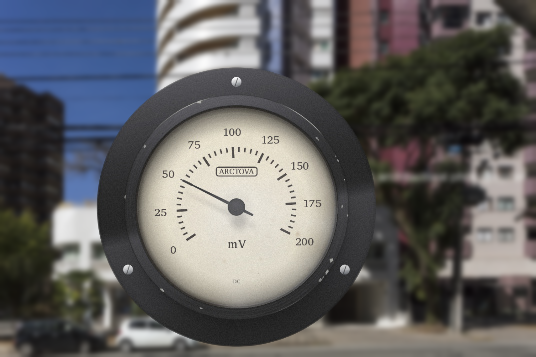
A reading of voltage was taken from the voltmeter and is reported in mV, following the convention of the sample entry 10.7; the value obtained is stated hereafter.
50
